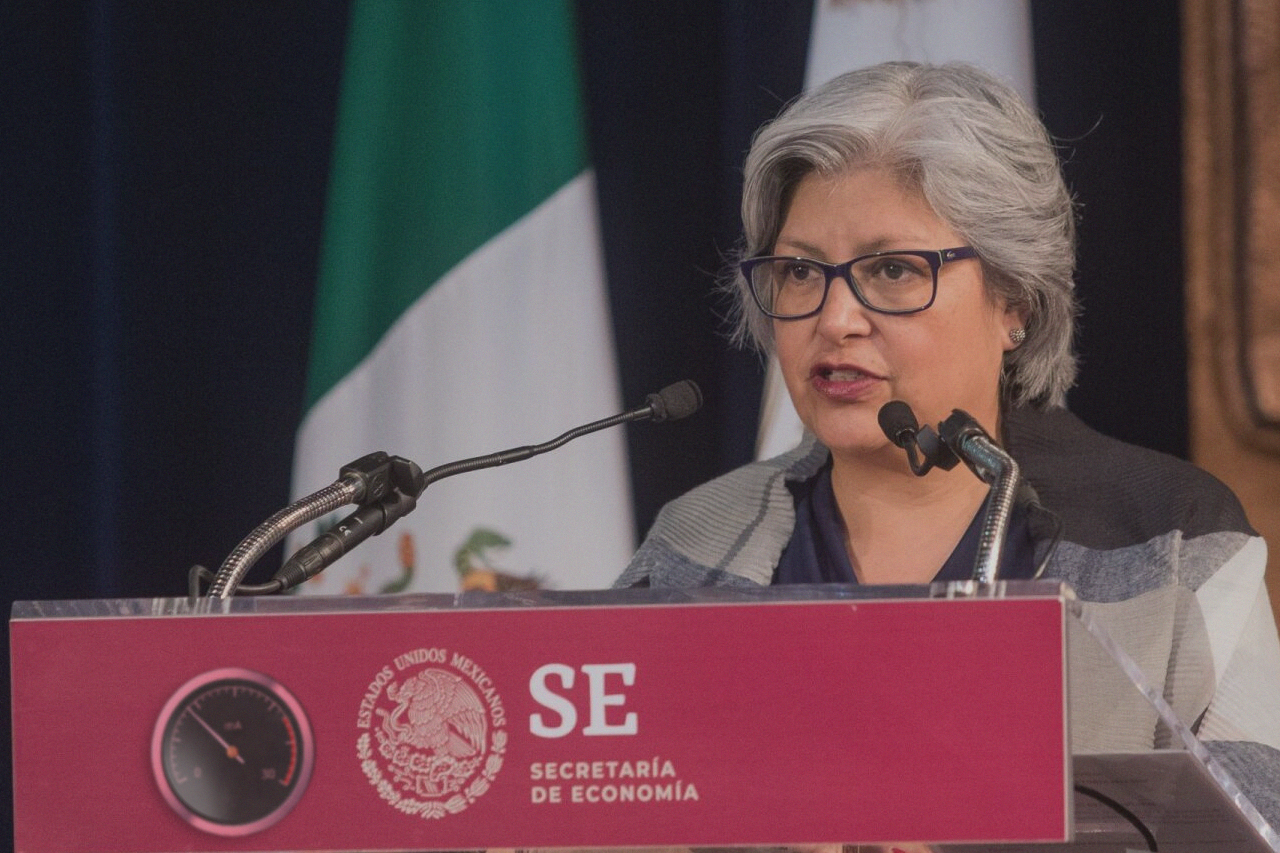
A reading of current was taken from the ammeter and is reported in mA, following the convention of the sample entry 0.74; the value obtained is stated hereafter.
9
